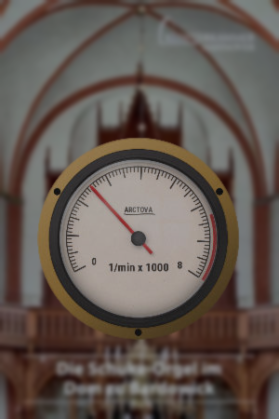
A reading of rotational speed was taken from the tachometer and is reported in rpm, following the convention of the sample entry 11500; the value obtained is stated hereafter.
2500
